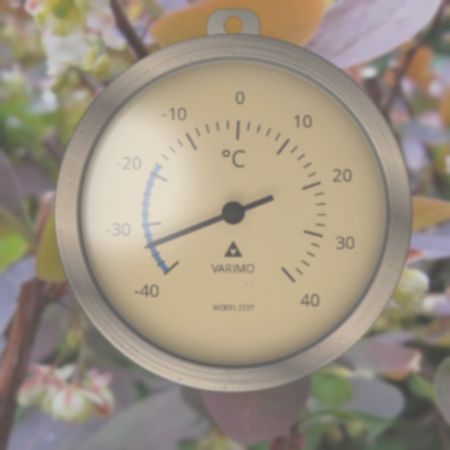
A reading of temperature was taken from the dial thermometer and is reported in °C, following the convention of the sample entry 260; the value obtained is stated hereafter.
-34
